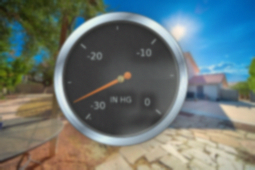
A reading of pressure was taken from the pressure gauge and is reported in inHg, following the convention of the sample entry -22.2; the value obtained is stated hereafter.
-27.5
